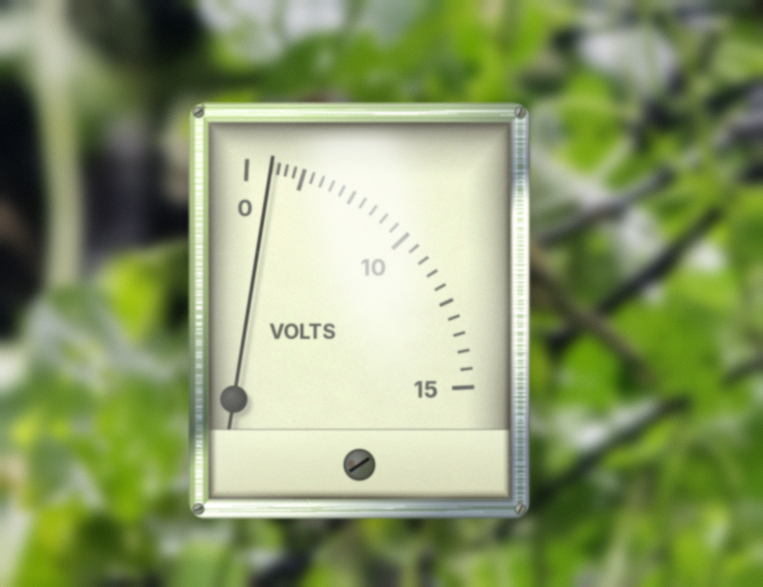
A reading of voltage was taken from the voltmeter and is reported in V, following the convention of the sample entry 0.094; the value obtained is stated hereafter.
3
